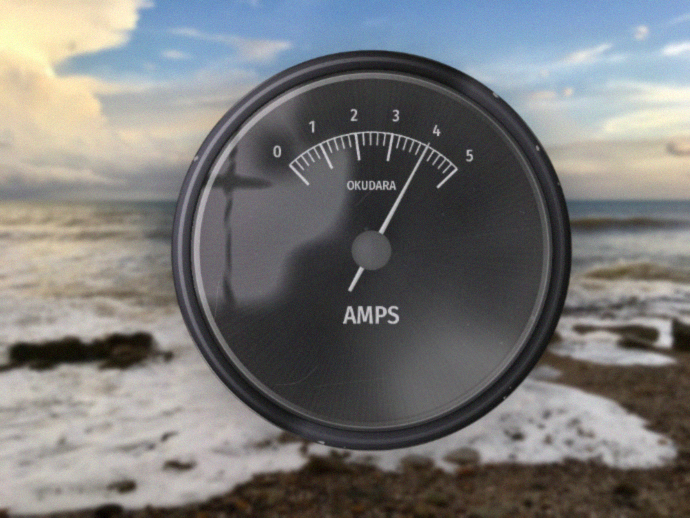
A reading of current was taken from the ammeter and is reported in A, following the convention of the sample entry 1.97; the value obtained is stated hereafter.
4
